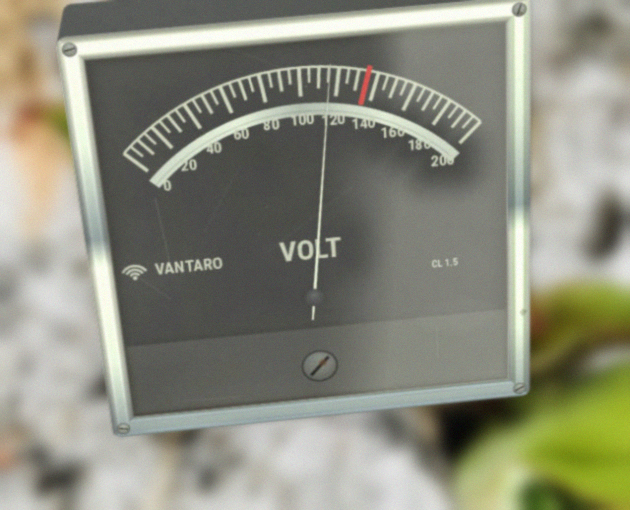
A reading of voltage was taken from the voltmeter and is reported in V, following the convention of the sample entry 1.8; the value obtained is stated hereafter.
115
